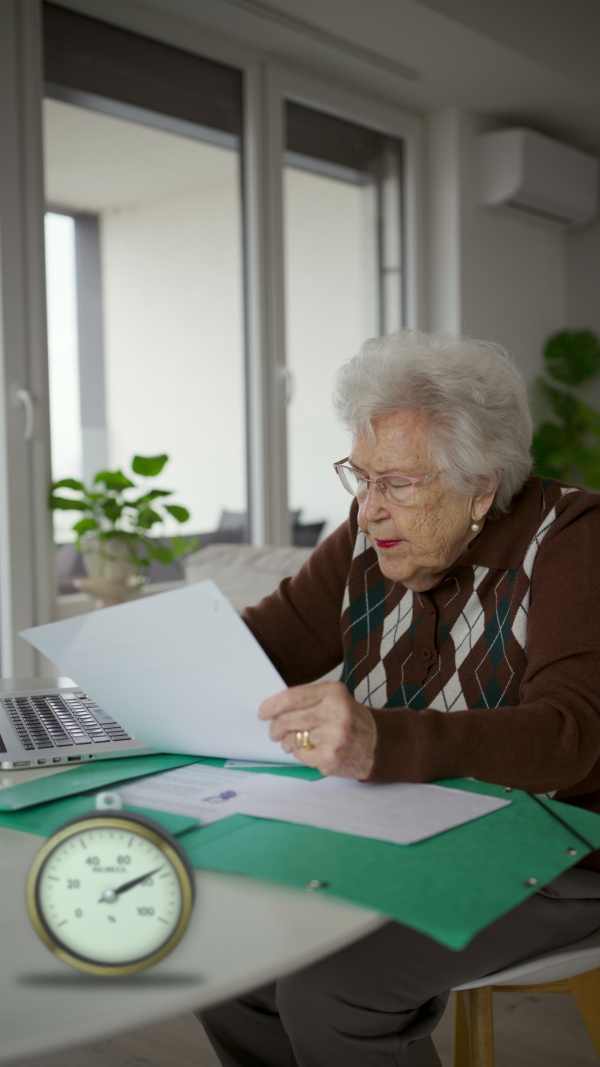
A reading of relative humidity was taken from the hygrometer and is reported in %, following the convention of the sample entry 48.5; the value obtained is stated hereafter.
76
